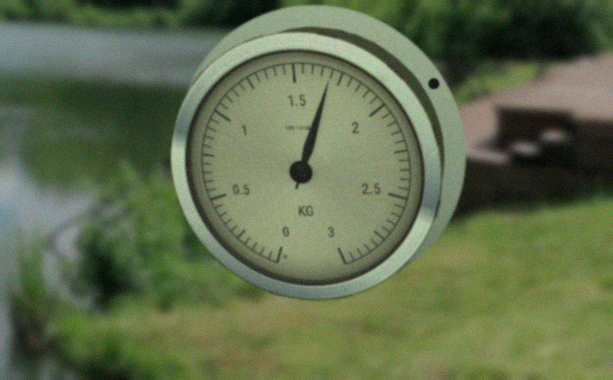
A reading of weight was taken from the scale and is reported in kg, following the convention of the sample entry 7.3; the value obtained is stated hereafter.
1.7
